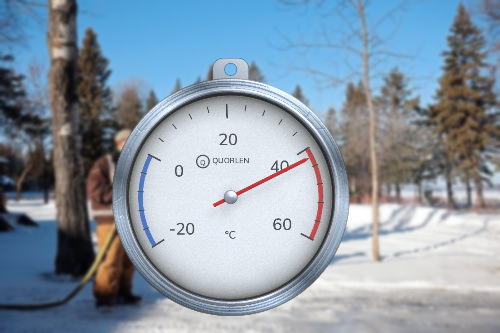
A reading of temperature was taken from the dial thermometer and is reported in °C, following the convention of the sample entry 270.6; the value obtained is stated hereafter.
42
